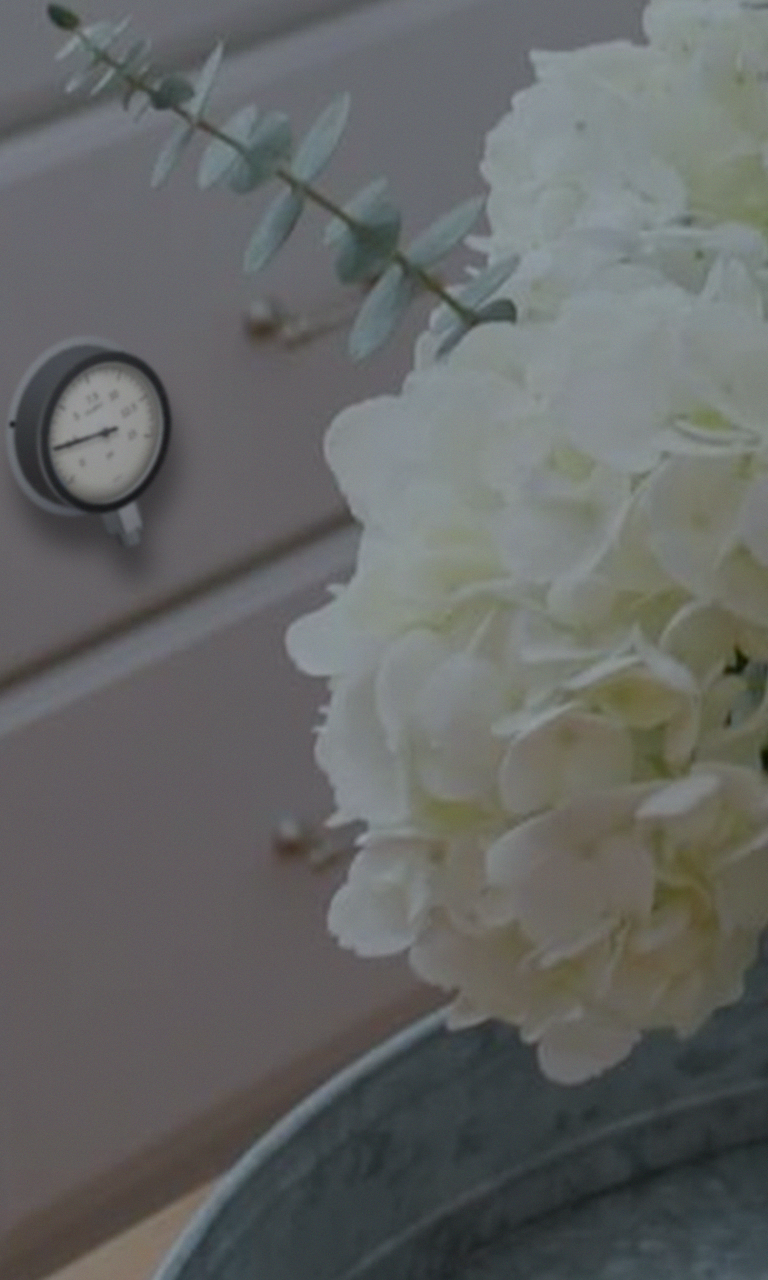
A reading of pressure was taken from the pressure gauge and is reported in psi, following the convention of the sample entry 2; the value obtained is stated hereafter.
2.5
